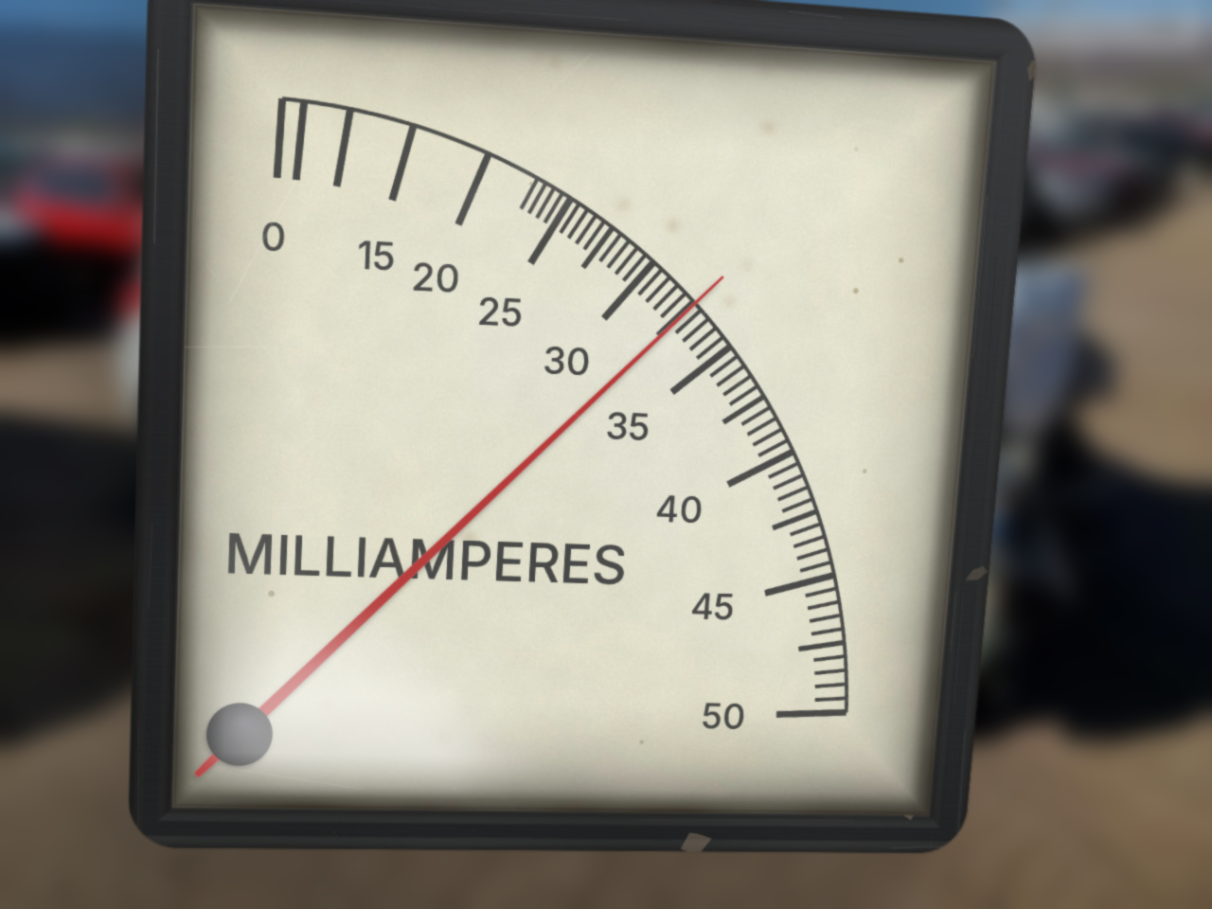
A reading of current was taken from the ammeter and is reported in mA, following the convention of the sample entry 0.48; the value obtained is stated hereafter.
32.5
